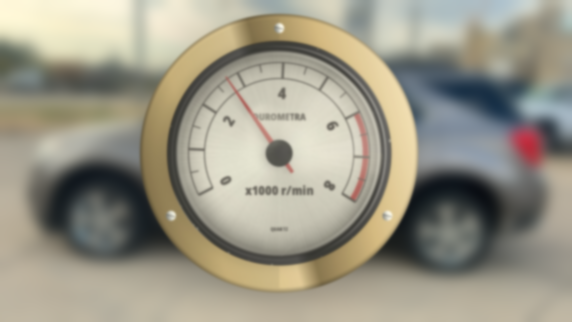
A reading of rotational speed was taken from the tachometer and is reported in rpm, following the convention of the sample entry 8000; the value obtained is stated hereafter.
2750
